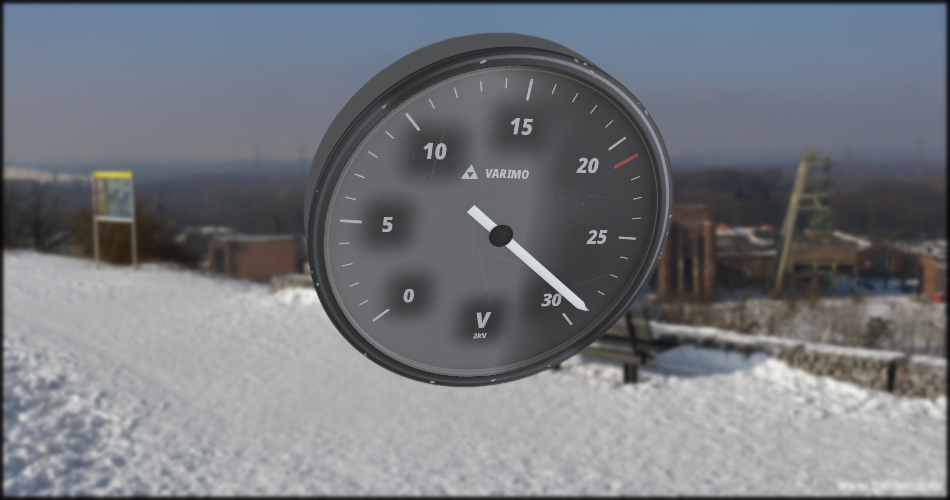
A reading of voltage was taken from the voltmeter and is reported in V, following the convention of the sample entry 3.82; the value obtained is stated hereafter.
29
